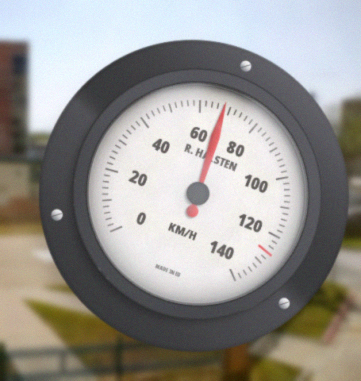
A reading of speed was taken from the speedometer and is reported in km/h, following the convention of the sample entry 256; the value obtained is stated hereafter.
68
